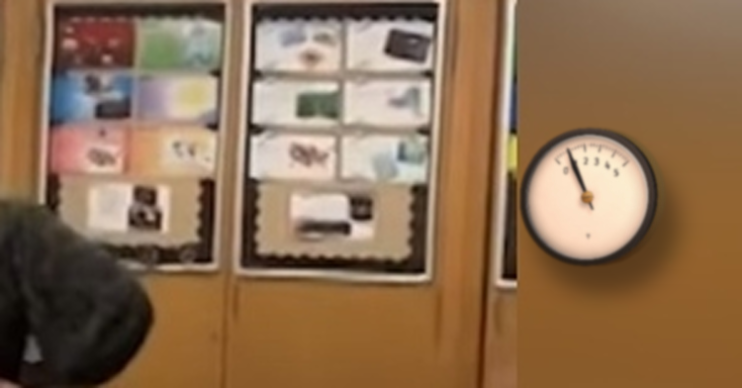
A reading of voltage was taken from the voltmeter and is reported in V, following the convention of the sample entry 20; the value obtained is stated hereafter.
1
